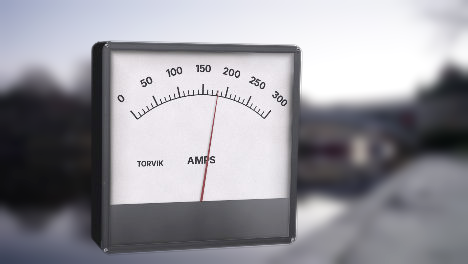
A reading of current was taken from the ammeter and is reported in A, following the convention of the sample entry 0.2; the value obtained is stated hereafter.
180
